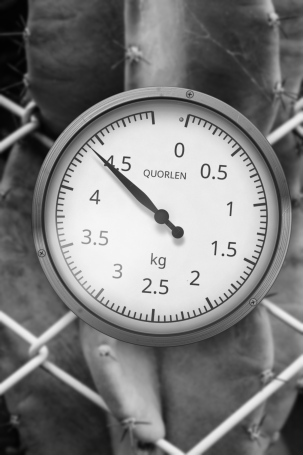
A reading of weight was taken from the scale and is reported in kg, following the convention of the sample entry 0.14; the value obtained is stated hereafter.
4.4
